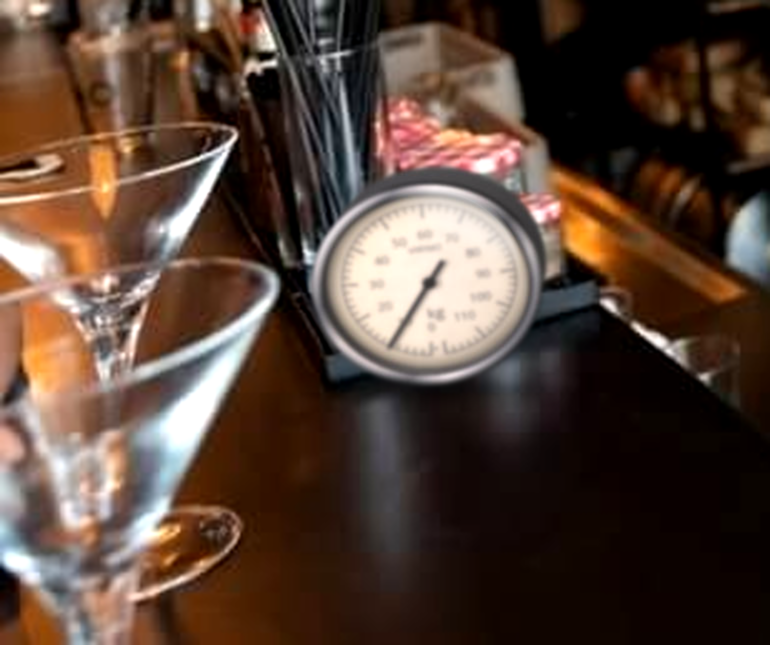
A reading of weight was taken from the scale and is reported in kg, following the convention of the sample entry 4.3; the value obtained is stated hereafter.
10
